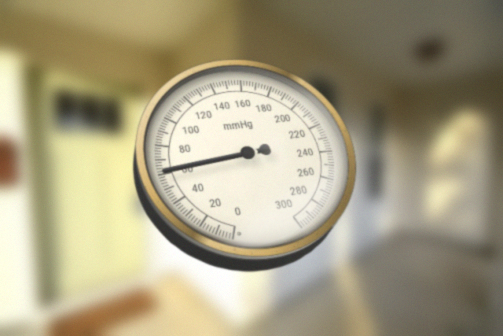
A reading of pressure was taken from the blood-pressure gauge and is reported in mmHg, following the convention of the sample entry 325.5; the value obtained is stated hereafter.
60
